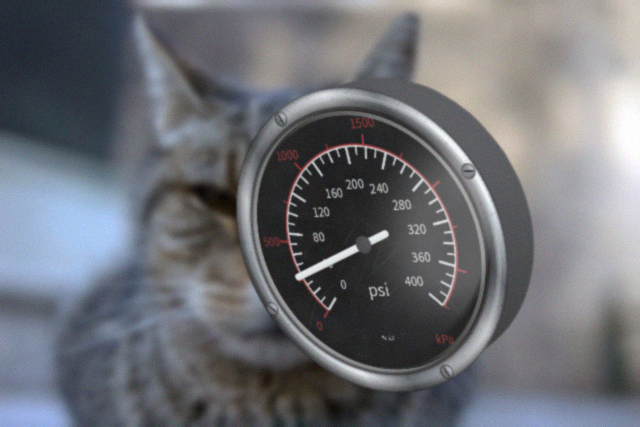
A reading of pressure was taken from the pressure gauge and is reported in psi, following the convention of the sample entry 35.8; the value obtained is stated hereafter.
40
